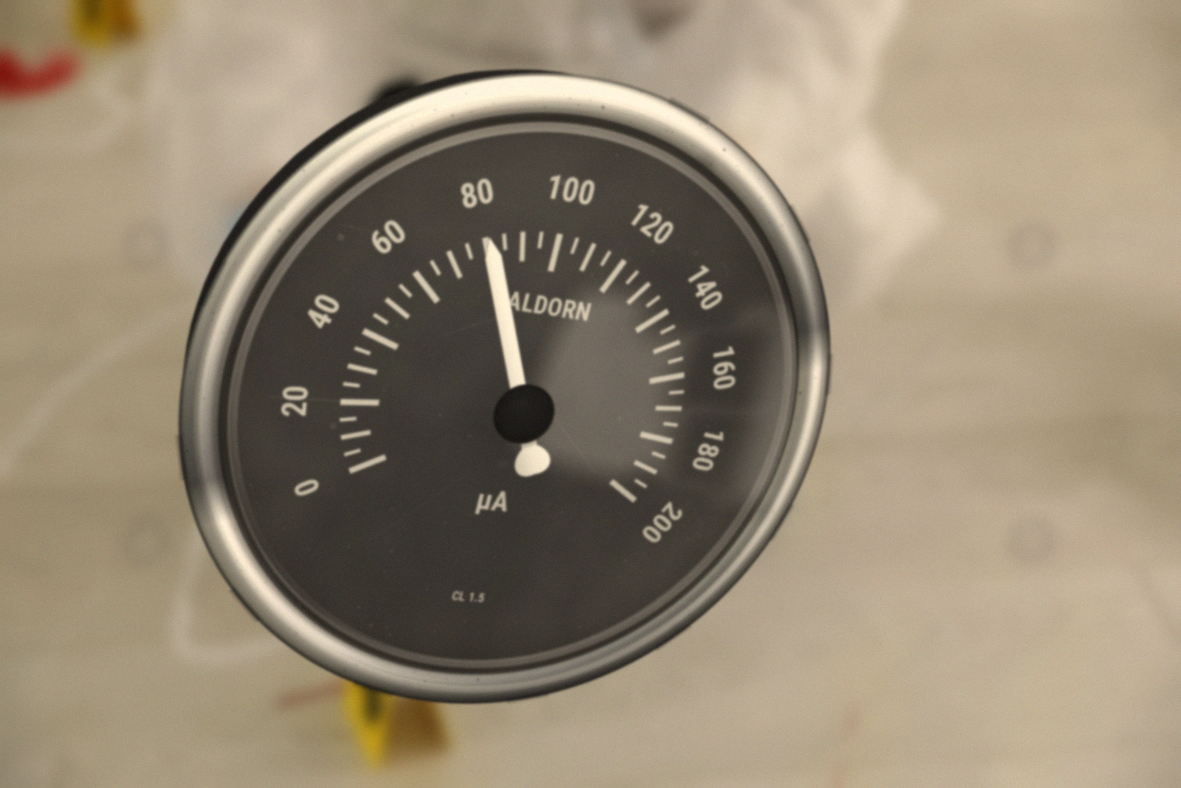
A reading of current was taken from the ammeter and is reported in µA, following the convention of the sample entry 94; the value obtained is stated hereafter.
80
